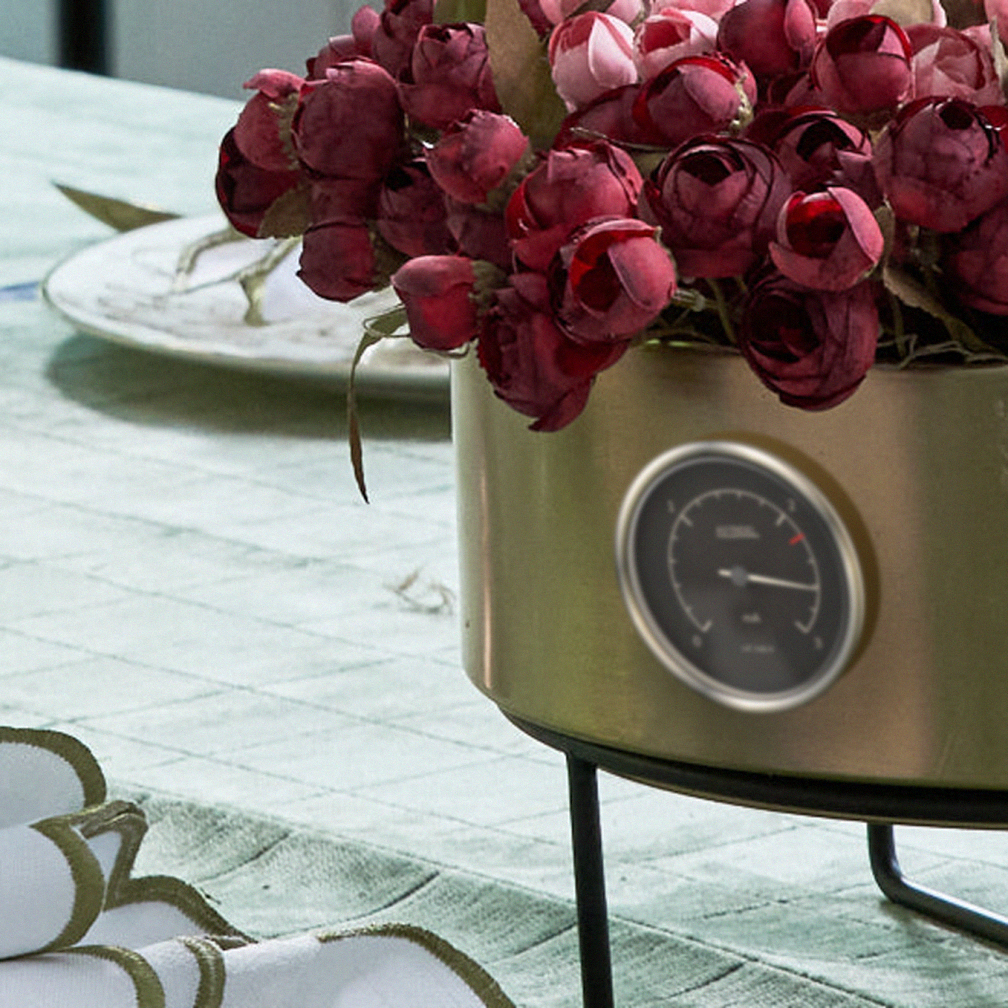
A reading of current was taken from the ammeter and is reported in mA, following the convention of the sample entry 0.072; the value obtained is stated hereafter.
2.6
